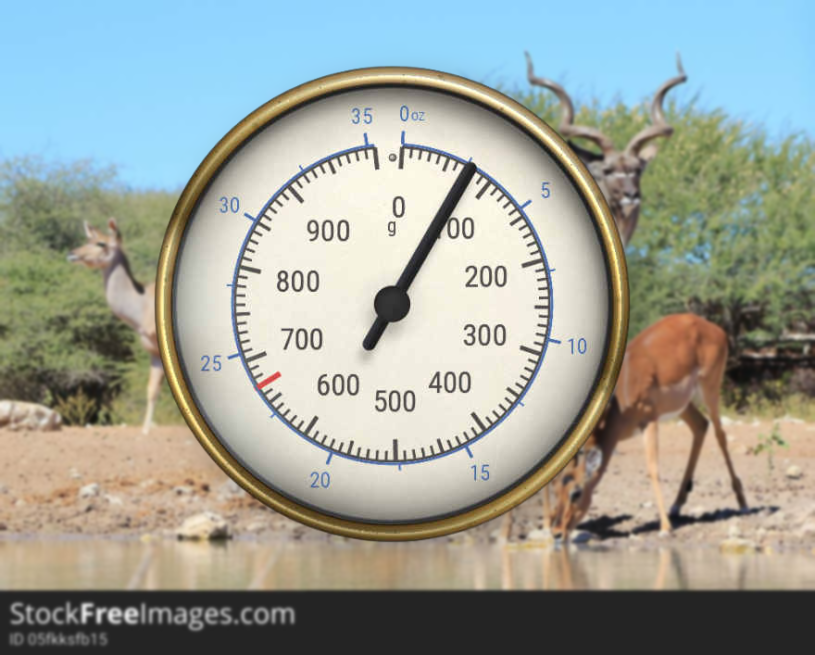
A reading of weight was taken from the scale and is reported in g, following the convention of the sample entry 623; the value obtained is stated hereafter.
75
